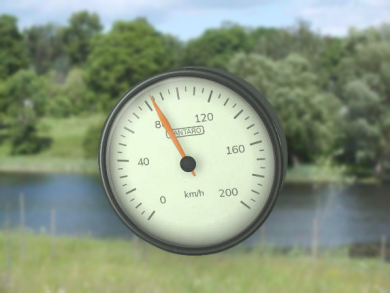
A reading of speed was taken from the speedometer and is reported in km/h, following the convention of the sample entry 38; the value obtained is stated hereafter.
85
